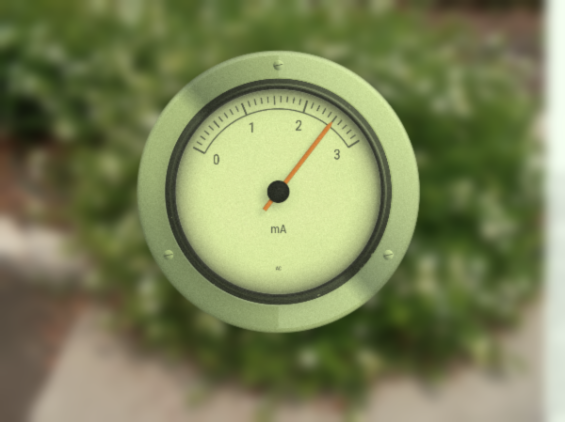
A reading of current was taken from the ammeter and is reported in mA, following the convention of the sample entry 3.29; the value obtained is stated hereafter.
2.5
